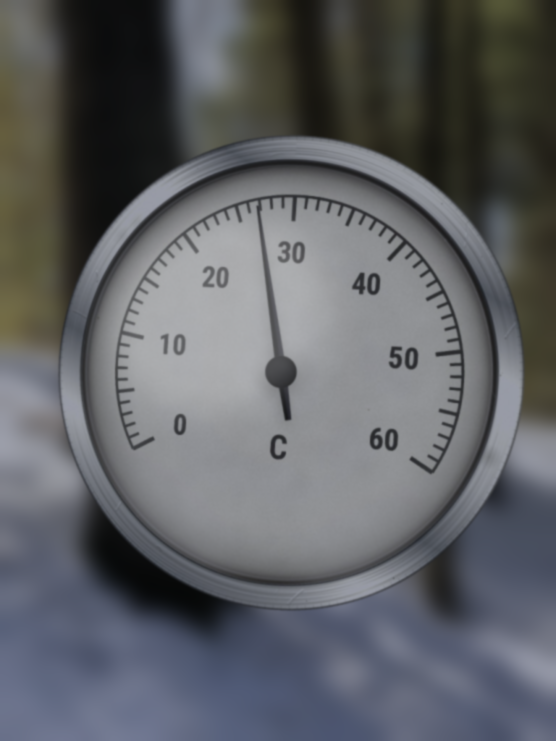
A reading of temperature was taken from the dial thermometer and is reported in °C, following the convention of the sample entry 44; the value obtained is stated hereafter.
27
